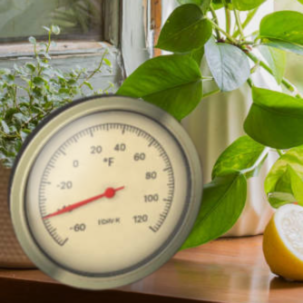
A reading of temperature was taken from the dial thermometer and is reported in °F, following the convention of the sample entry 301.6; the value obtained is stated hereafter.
-40
